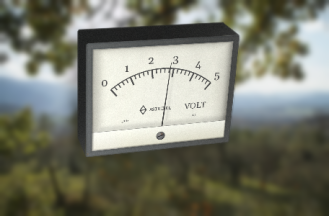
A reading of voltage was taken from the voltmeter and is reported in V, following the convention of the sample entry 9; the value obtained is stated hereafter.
2.8
